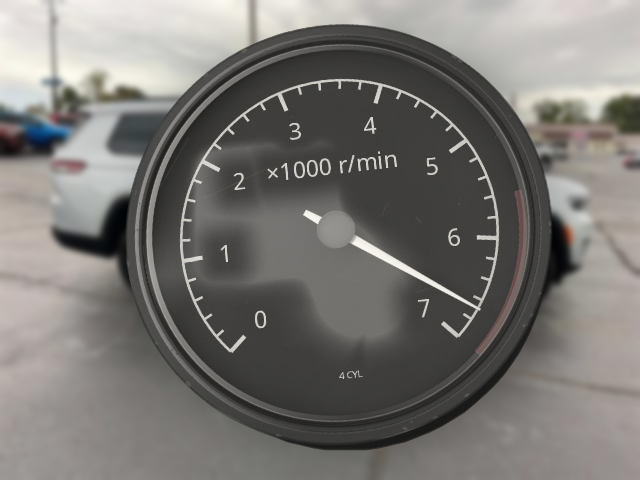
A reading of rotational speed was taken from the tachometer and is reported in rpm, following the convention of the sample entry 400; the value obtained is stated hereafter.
6700
